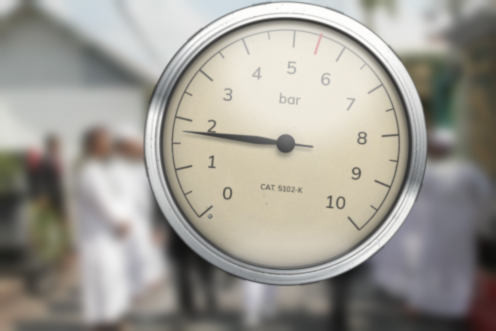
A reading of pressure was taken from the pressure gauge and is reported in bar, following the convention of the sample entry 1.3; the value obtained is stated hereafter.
1.75
